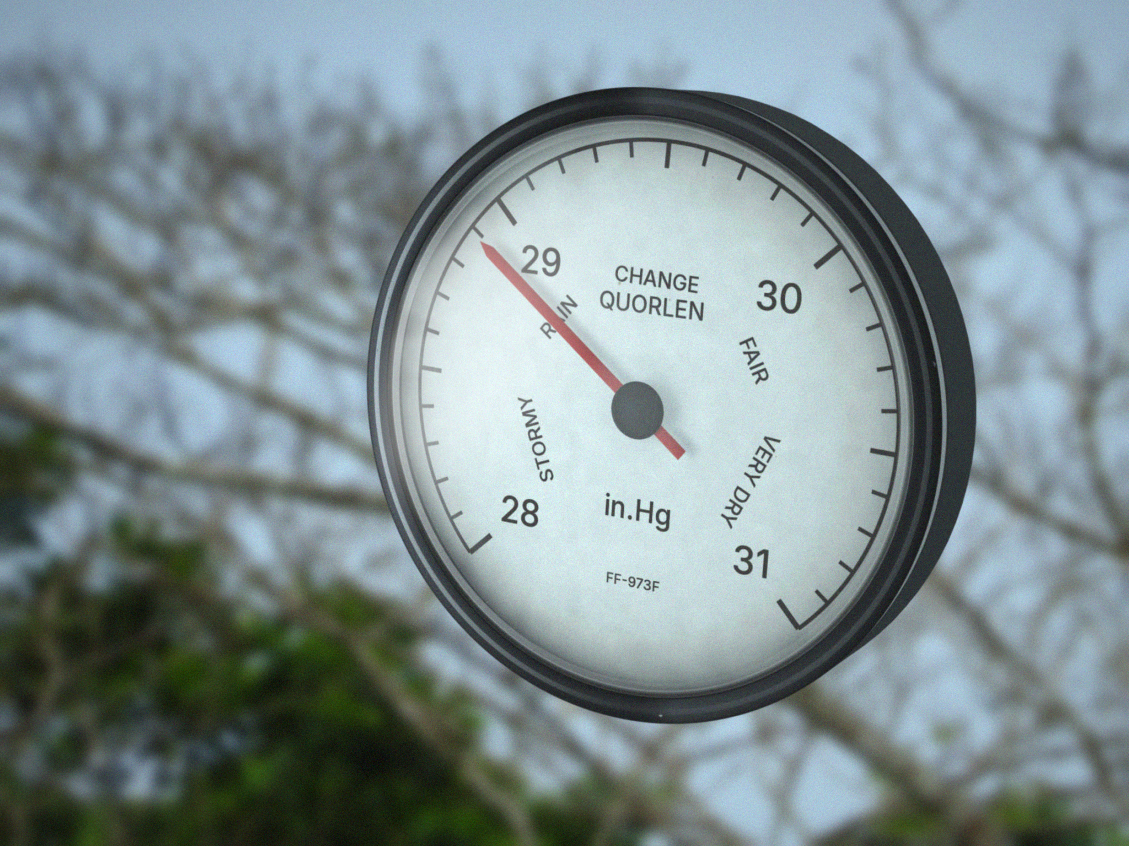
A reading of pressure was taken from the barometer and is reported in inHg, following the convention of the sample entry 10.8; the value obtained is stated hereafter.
28.9
